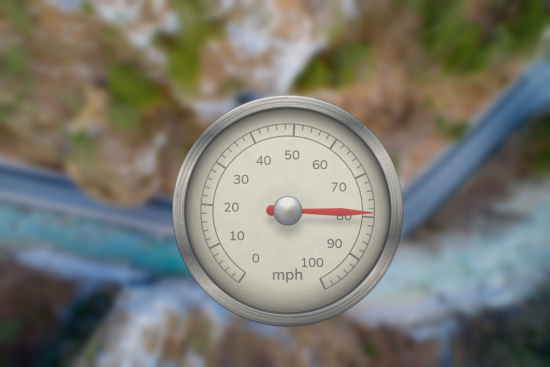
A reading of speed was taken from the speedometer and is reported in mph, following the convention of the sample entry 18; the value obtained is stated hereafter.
79
